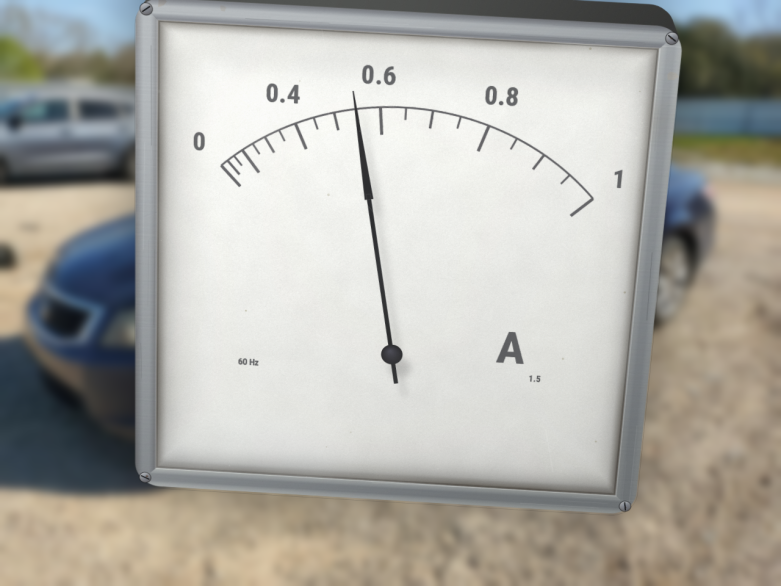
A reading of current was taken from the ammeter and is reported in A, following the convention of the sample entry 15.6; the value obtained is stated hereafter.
0.55
